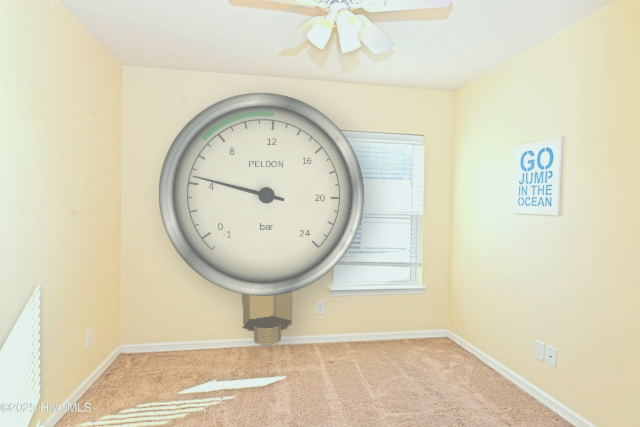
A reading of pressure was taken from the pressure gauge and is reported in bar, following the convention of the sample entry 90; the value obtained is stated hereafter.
4.5
